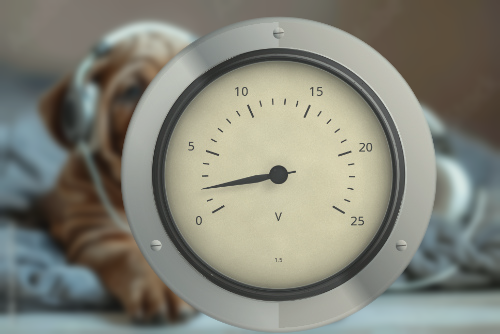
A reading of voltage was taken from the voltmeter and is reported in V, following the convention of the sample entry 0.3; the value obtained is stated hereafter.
2
